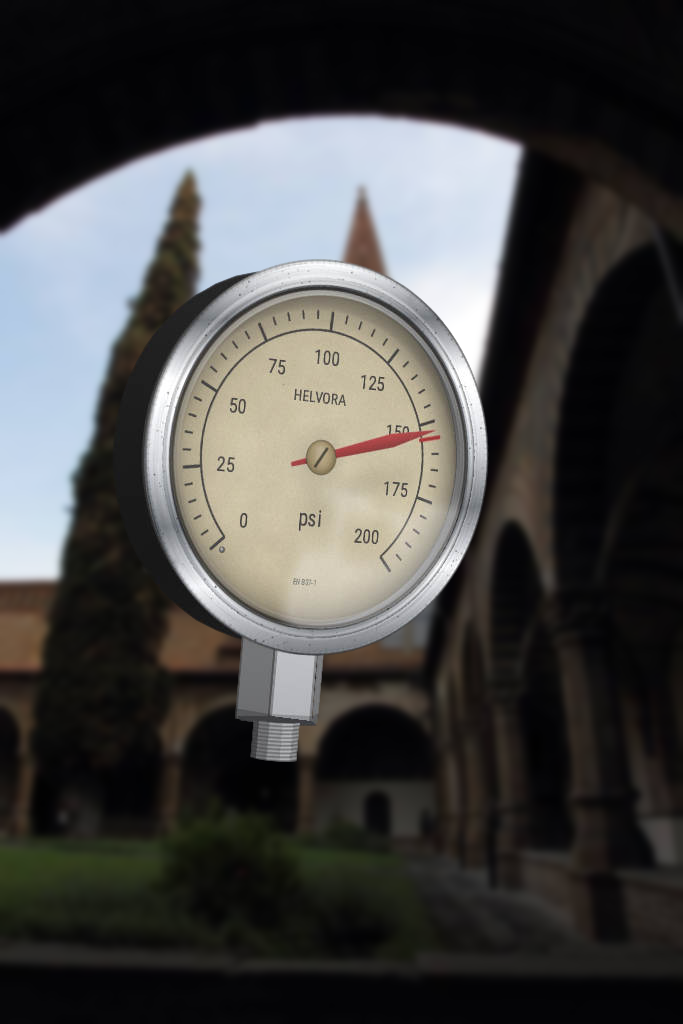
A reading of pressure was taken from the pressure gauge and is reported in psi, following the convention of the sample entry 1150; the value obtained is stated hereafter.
152.5
